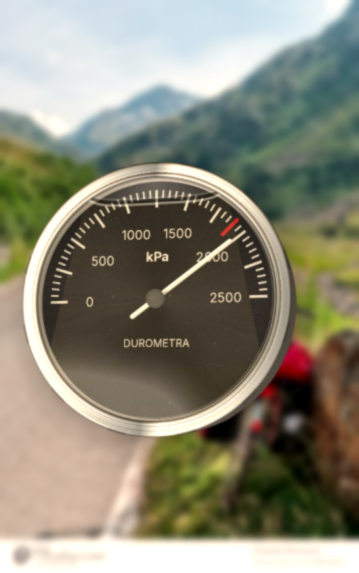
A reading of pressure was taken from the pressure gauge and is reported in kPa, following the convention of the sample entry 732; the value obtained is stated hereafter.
2000
